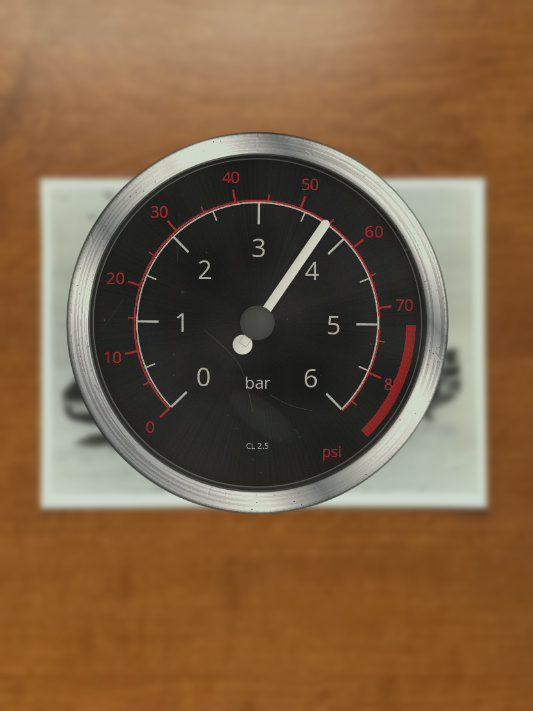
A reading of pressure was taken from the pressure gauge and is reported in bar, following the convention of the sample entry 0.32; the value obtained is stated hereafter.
3.75
